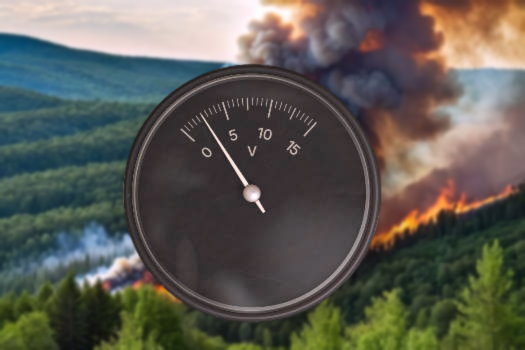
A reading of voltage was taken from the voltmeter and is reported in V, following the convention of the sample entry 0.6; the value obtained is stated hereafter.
2.5
